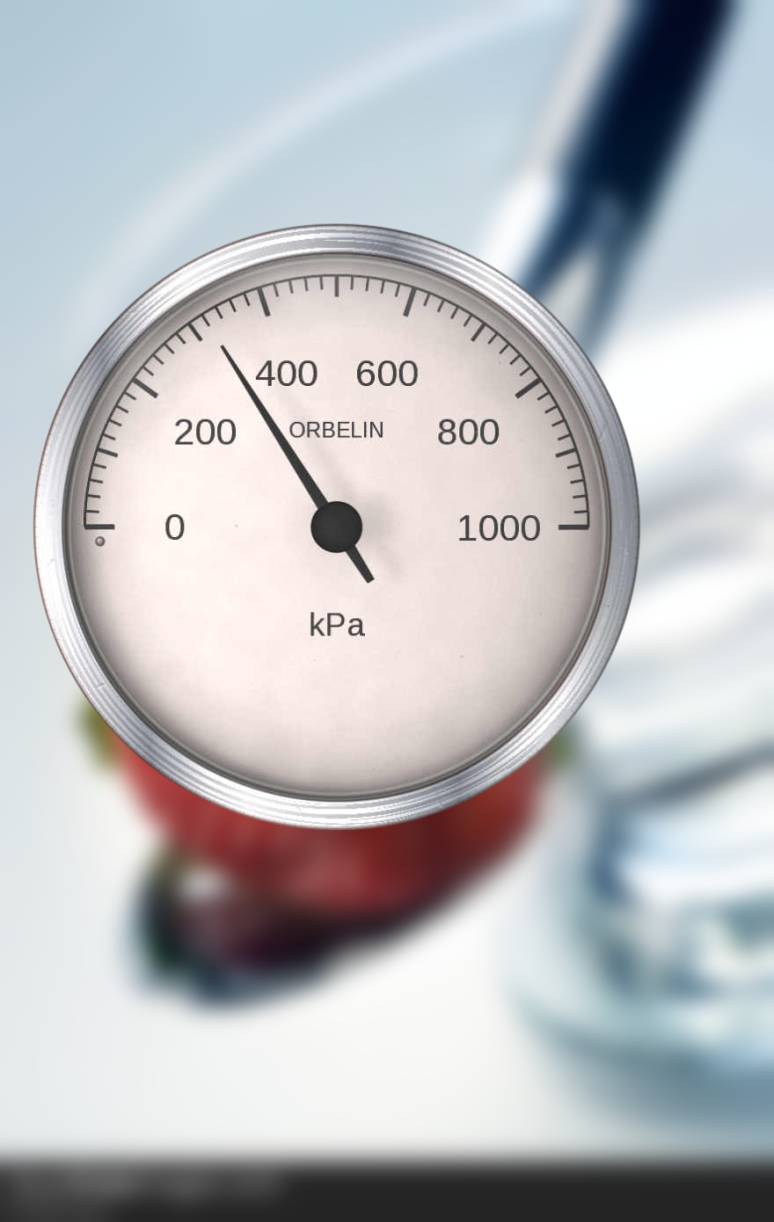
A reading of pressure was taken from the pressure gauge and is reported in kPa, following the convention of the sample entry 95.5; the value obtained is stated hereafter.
320
